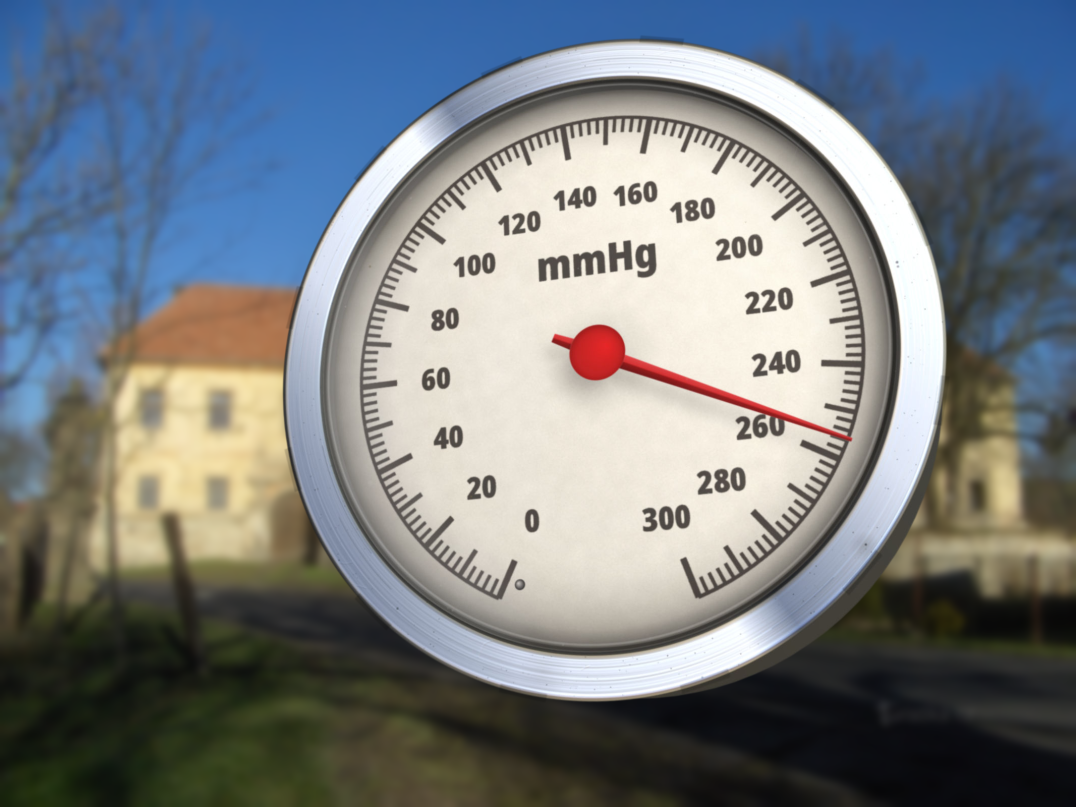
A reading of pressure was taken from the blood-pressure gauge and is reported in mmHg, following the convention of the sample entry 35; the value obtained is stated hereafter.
256
